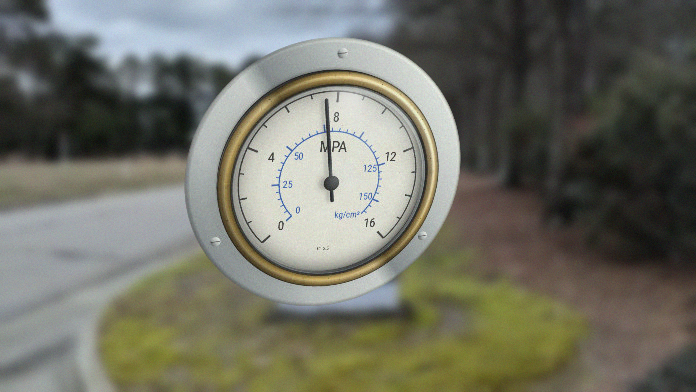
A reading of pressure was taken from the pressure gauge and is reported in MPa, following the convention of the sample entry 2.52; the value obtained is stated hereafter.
7.5
